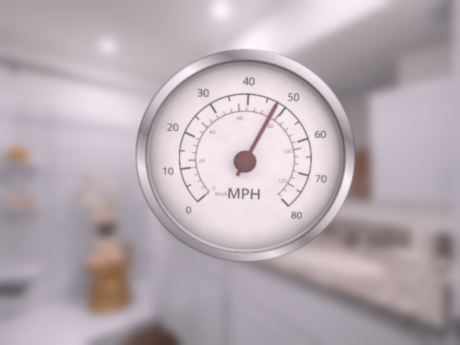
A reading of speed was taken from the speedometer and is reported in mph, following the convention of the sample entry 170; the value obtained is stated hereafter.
47.5
